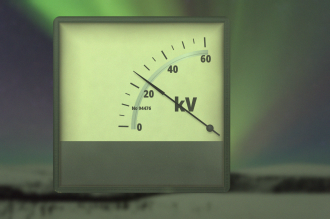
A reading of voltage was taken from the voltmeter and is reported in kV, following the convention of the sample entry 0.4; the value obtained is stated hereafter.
25
